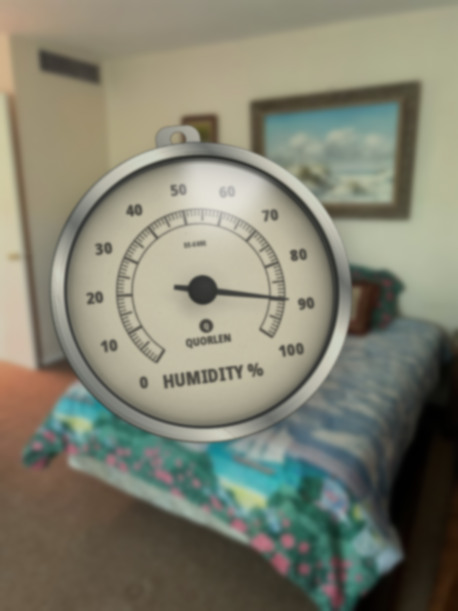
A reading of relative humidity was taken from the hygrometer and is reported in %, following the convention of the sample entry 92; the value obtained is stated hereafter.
90
